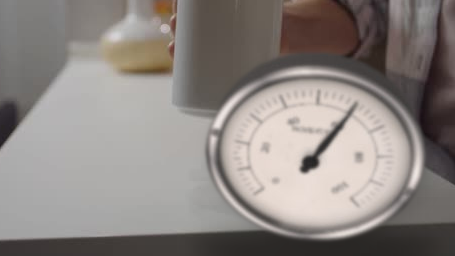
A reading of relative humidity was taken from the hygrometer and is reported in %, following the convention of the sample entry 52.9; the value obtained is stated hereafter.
60
